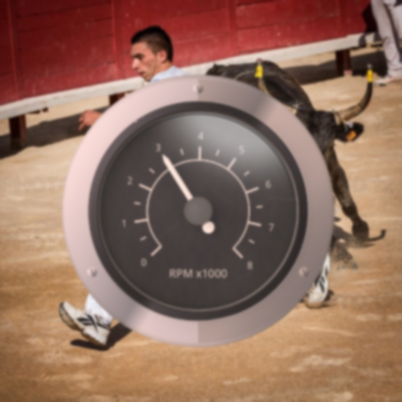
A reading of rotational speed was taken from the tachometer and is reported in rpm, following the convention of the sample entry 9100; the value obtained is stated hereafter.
3000
